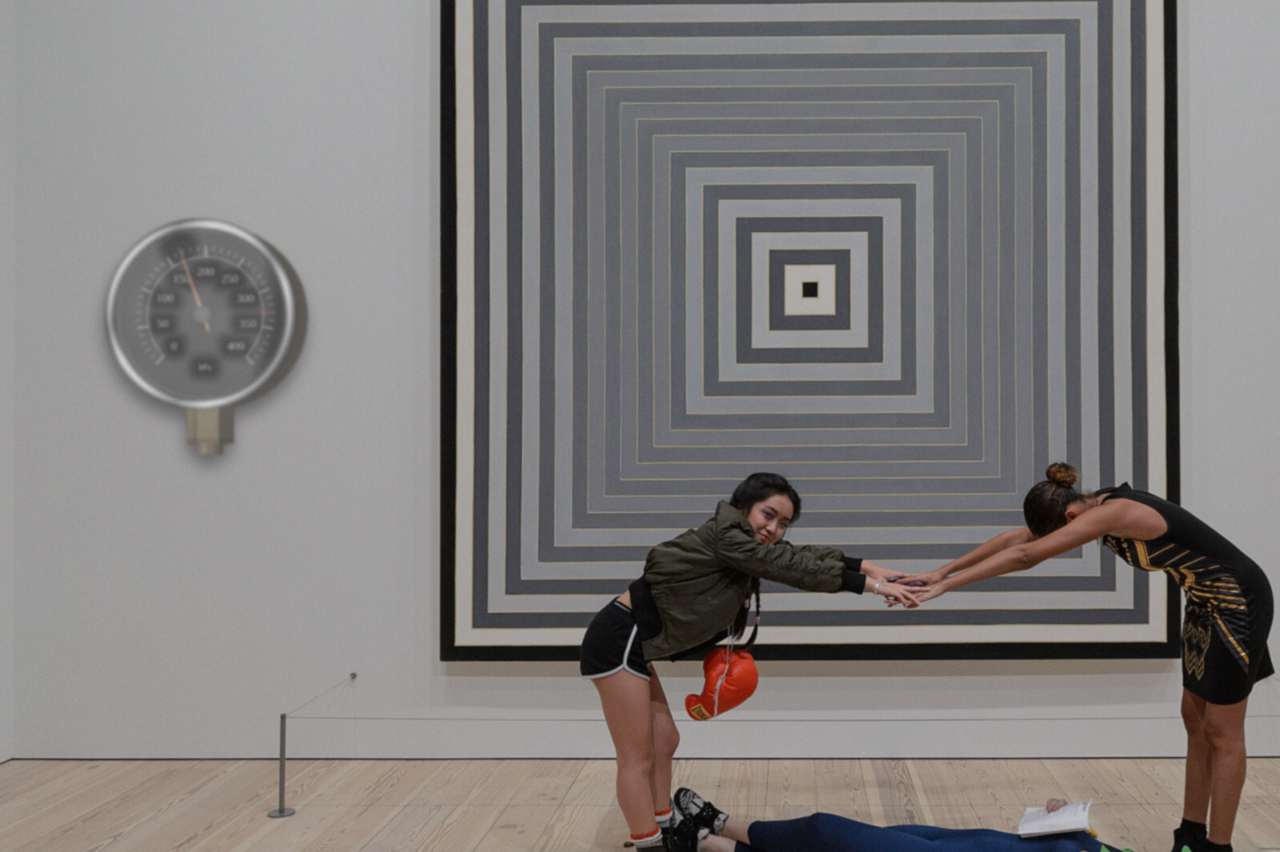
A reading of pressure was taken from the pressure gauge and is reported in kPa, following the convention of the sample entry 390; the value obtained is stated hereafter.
170
